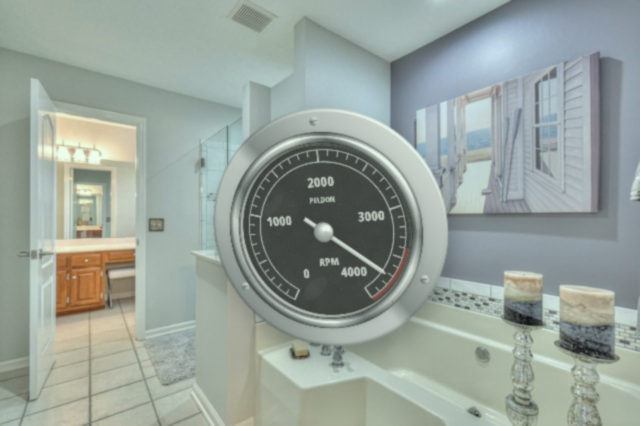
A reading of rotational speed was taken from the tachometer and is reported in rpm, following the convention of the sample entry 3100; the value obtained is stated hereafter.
3700
